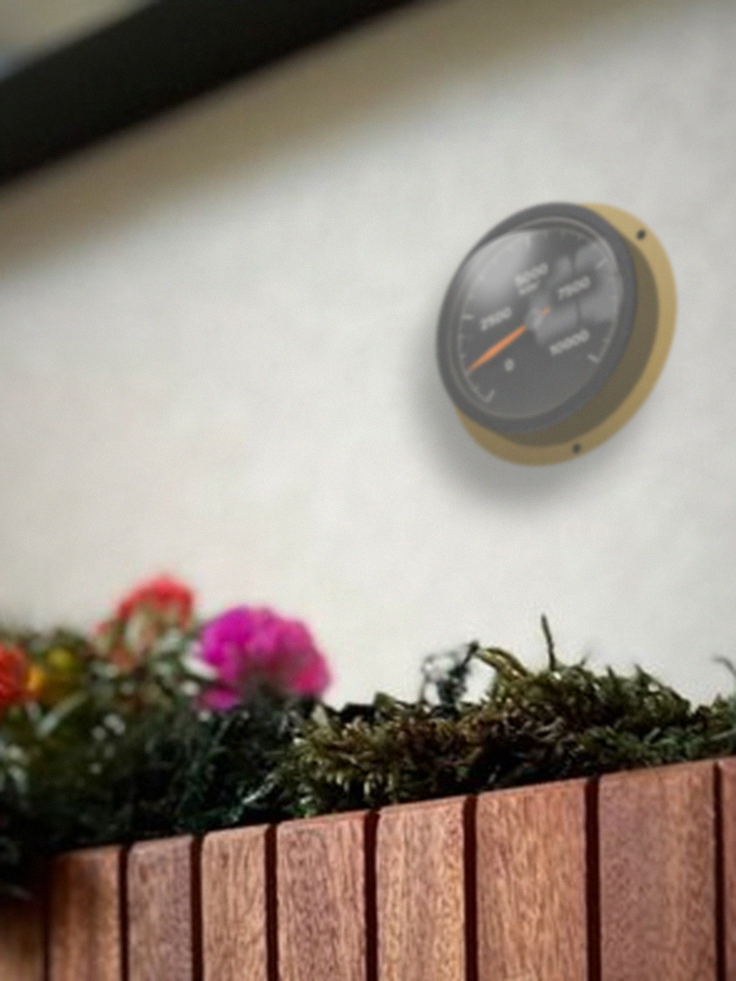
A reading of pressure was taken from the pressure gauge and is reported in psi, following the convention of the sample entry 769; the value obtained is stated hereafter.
1000
